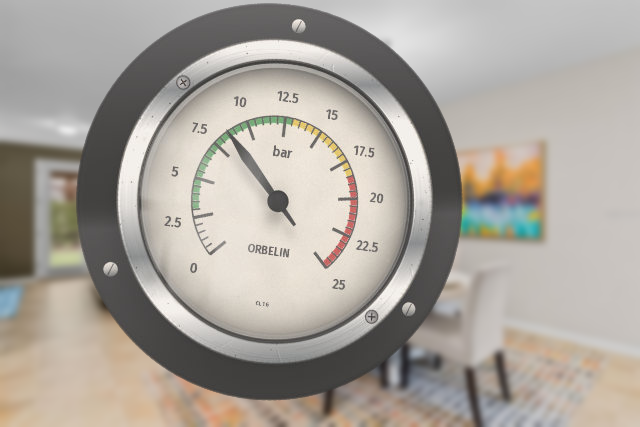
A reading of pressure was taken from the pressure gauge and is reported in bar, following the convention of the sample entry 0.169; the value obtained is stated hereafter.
8.5
